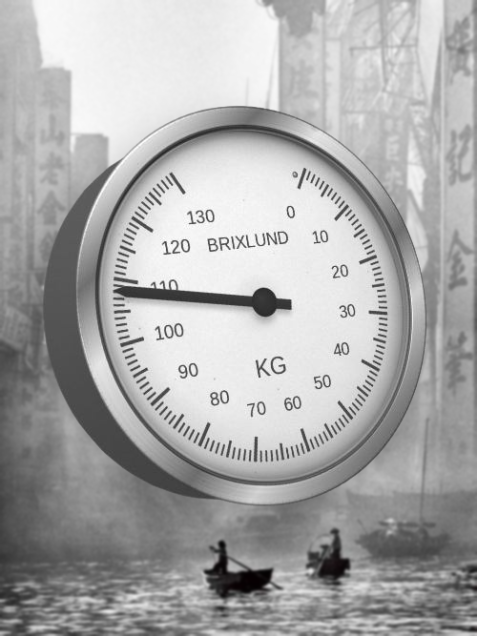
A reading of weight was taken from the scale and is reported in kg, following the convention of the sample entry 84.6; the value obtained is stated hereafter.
108
